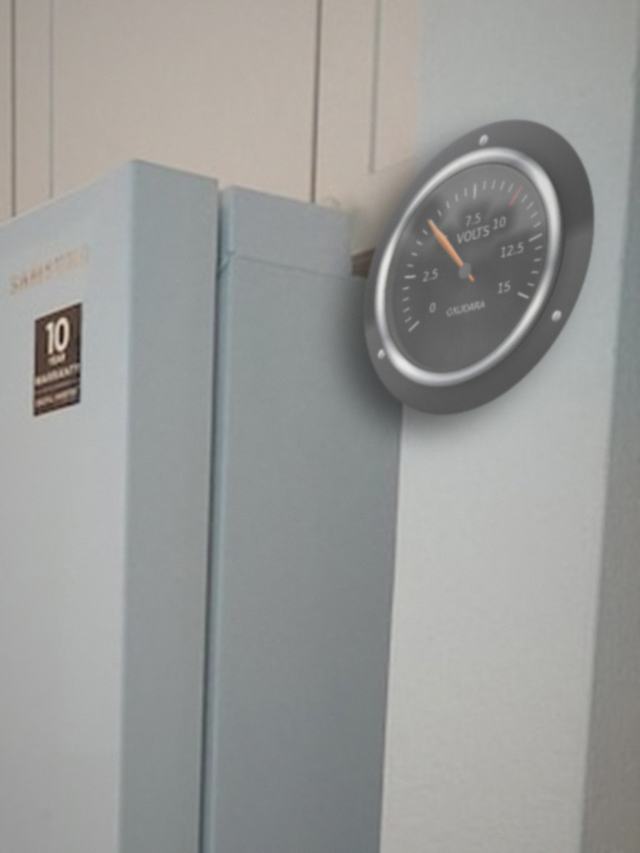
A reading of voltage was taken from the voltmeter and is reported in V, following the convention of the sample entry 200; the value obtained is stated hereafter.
5
